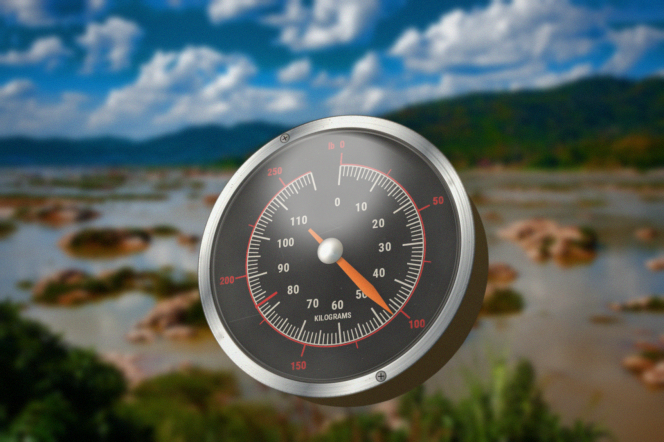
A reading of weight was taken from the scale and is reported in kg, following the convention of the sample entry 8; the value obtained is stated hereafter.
47
